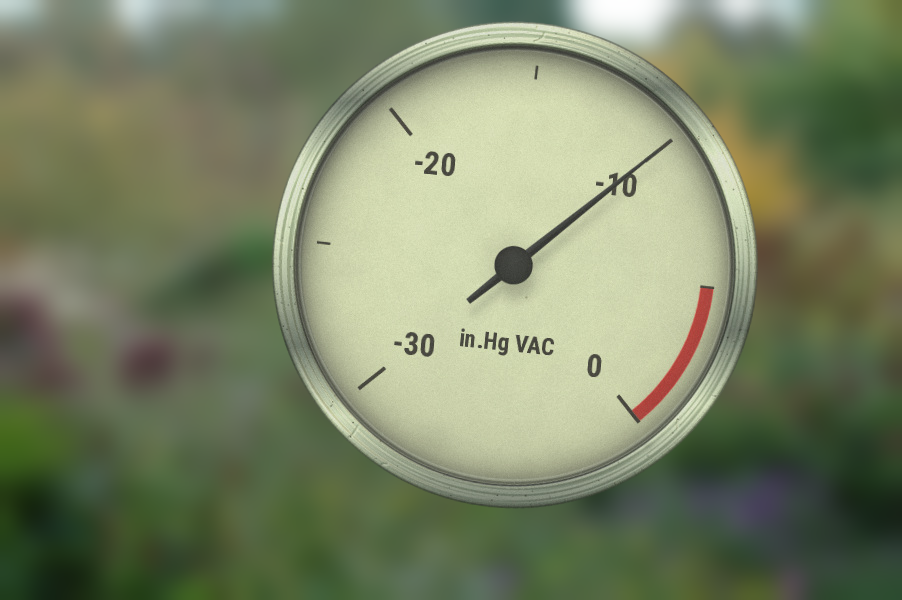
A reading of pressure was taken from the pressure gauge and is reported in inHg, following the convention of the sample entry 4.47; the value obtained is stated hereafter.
-10
